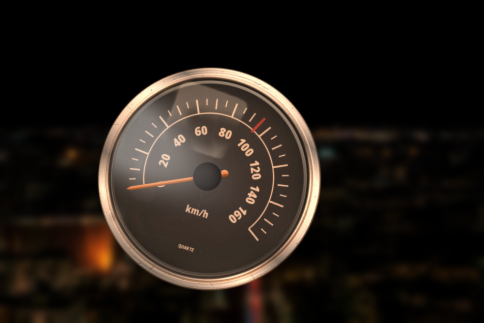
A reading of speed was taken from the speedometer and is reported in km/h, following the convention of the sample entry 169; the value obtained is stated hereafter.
0
